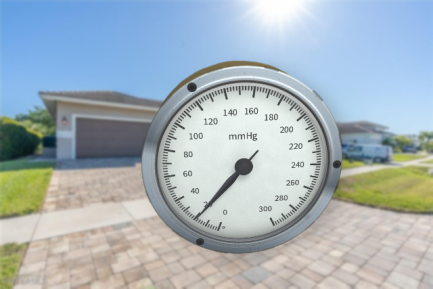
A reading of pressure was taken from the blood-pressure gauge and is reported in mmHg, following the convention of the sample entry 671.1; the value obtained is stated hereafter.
20
